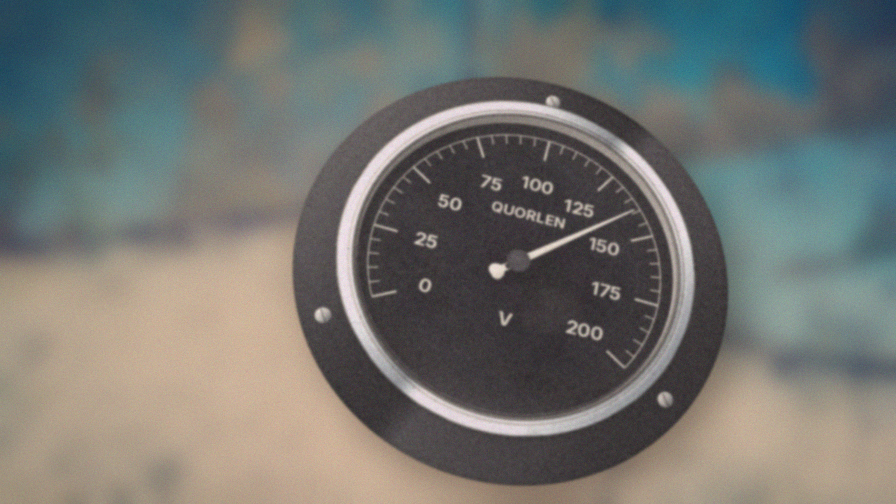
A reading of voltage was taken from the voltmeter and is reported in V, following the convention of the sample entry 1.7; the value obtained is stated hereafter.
140
